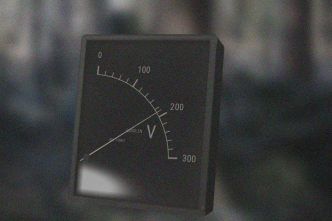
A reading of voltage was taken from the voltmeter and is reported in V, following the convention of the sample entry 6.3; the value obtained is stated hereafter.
190
